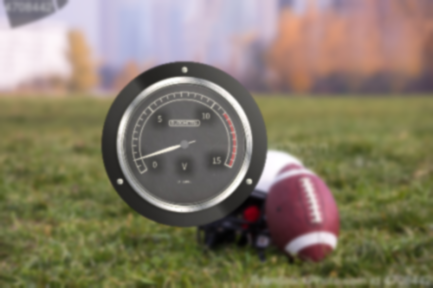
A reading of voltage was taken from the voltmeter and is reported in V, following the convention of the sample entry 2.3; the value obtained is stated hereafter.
1
